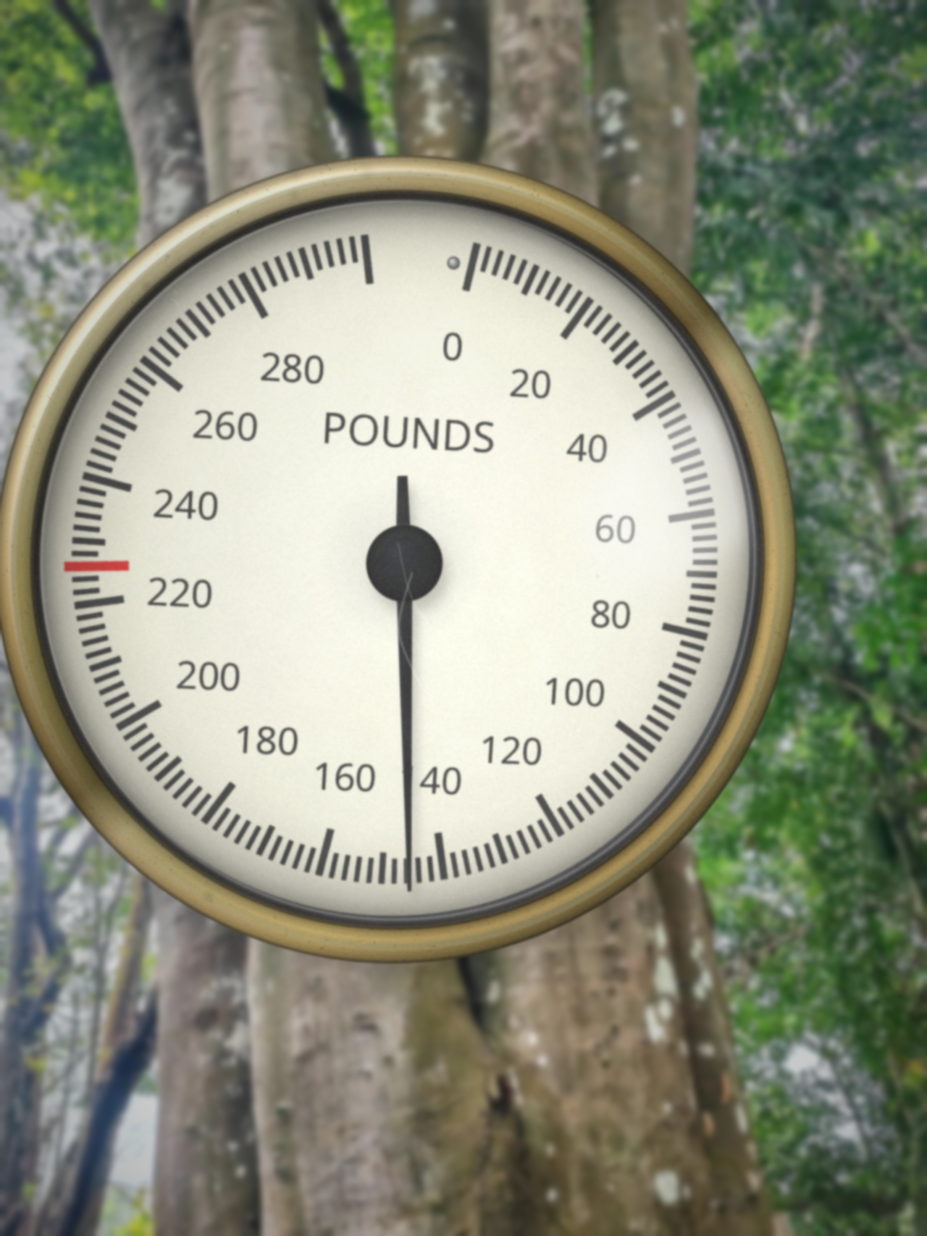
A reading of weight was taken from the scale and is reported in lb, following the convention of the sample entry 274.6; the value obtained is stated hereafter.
146
